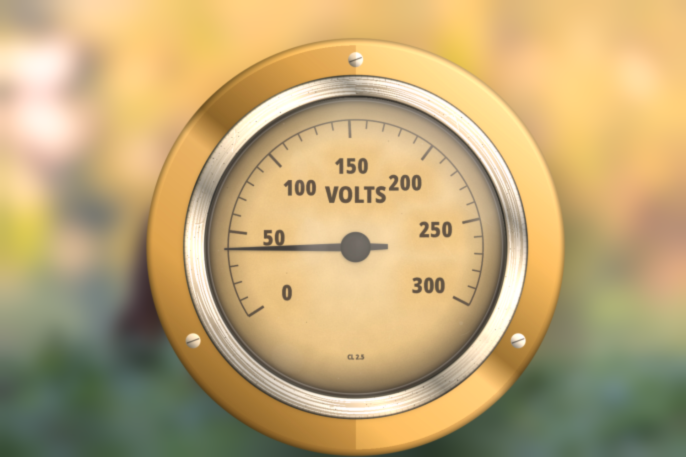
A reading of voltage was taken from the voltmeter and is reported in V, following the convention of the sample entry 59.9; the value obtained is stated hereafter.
40
